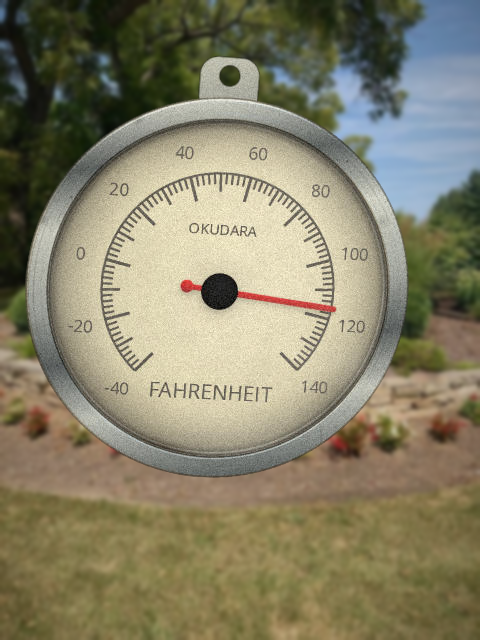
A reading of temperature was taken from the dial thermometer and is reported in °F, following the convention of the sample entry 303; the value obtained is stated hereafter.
116
